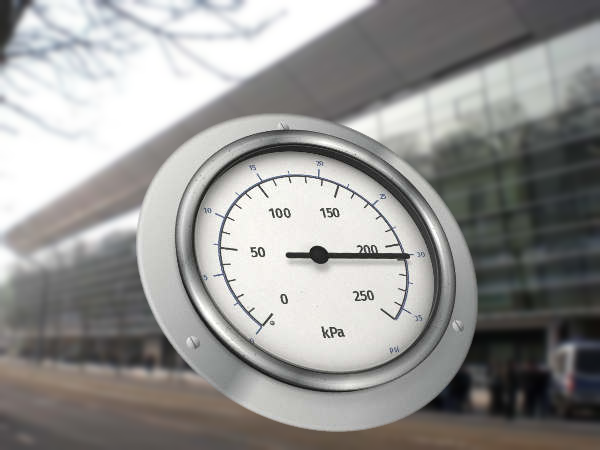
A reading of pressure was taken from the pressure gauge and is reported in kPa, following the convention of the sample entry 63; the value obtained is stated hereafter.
210
